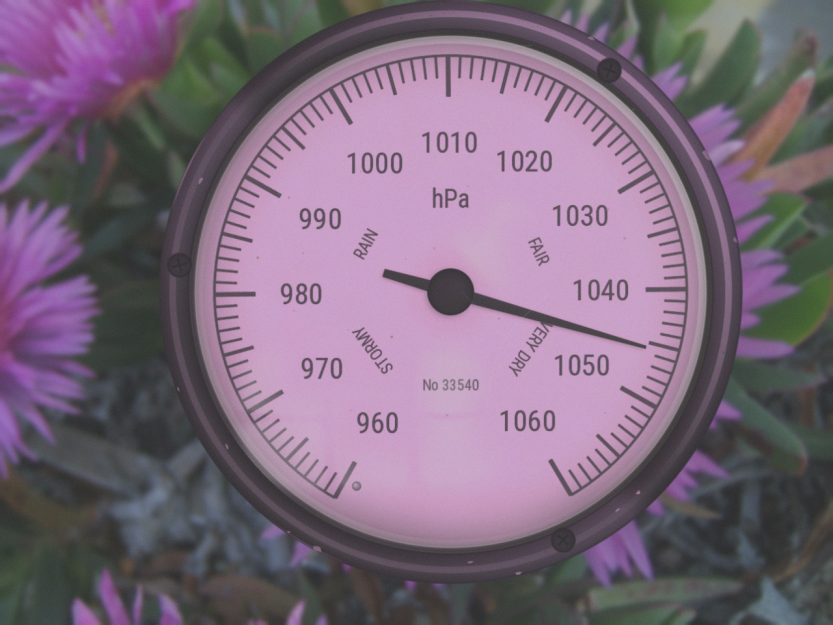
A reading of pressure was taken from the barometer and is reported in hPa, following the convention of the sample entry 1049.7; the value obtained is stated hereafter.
1045.5
